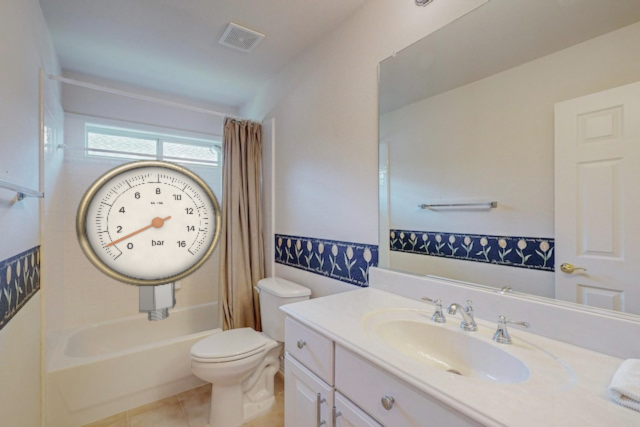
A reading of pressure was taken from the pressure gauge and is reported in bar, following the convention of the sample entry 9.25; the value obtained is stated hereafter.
1
